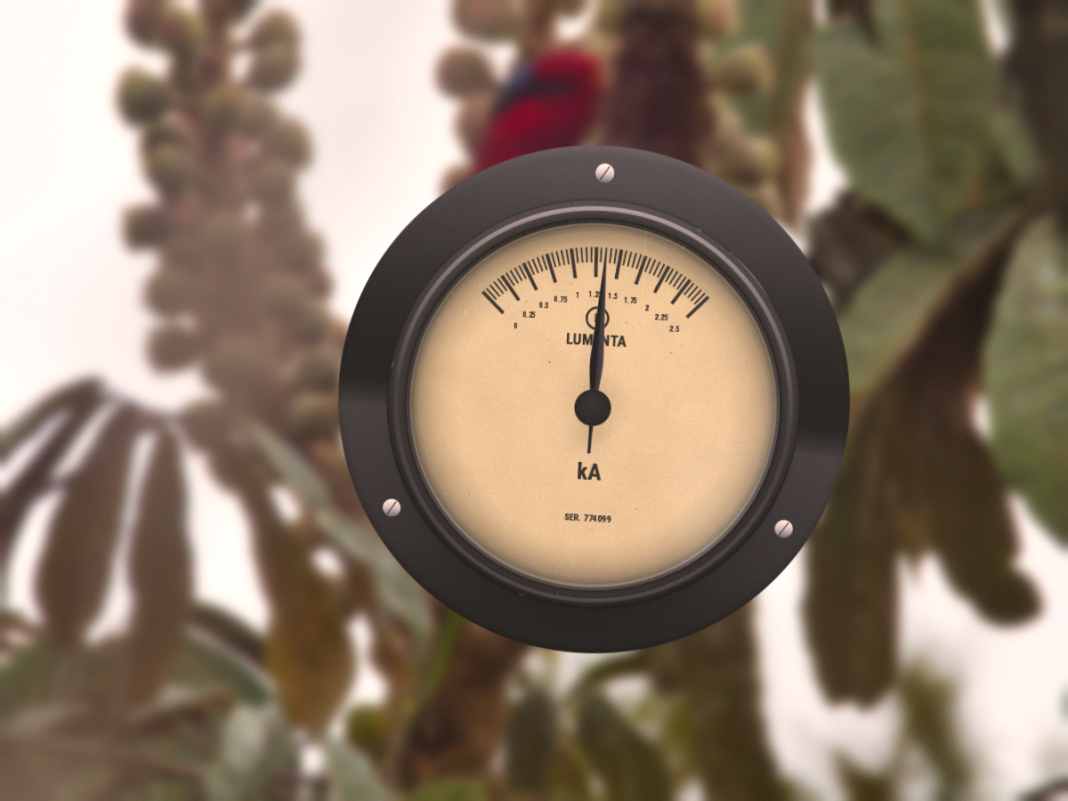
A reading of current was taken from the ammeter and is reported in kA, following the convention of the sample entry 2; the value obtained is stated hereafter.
1.35
